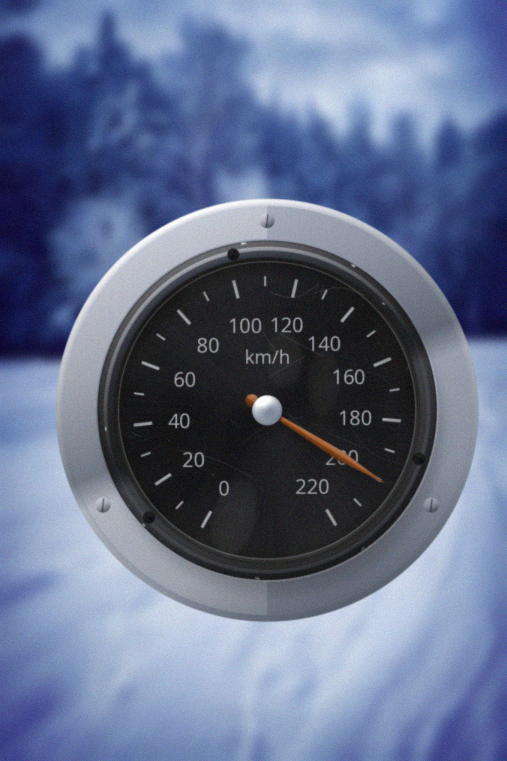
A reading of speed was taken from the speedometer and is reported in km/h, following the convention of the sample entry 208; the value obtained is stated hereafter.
200
